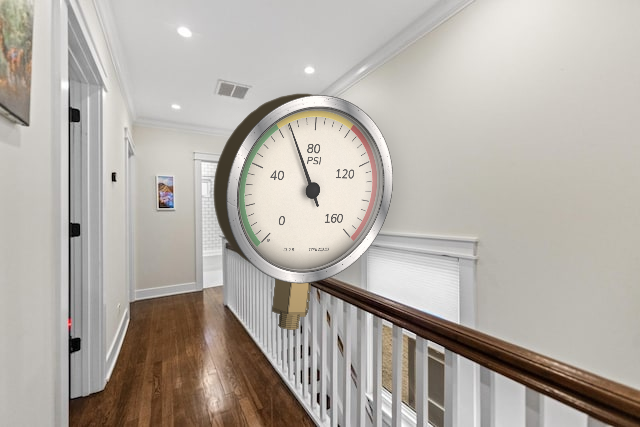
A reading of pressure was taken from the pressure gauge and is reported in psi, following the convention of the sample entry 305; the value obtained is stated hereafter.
65
